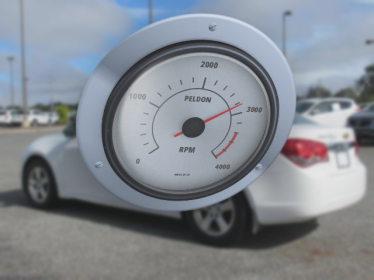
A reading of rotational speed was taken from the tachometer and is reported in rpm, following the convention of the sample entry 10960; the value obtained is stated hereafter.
2800
